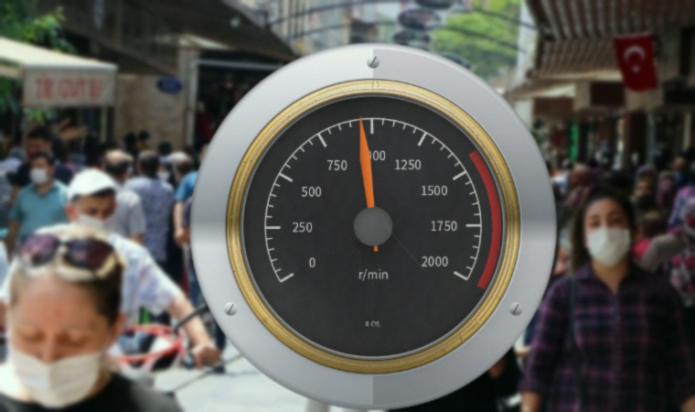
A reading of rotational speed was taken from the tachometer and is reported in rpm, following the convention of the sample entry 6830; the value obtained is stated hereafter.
950
